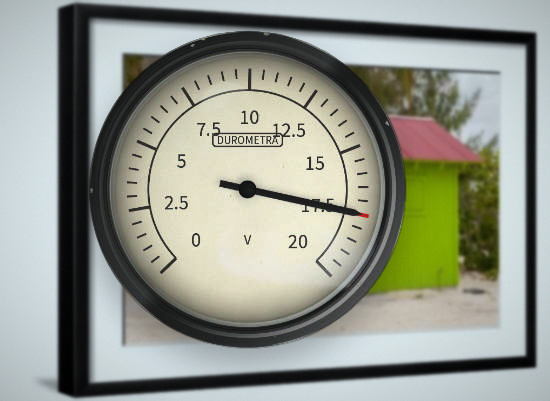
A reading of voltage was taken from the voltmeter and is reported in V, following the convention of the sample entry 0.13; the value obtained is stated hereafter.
17.5
